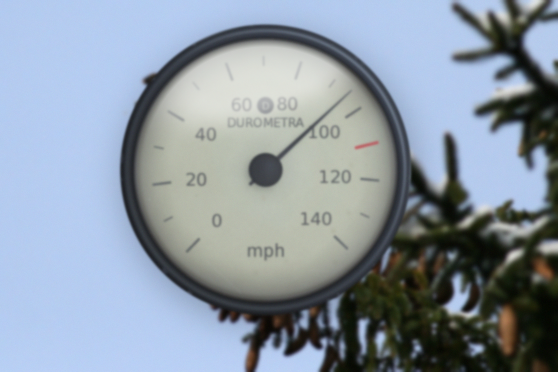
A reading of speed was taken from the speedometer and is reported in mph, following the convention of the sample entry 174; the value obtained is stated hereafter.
95
